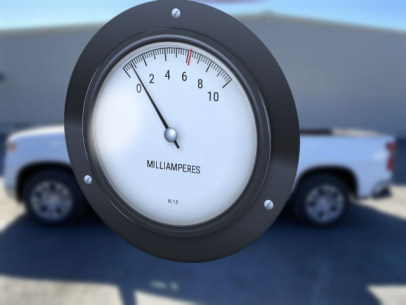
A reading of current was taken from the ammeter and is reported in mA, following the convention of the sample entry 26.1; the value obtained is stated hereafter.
1
